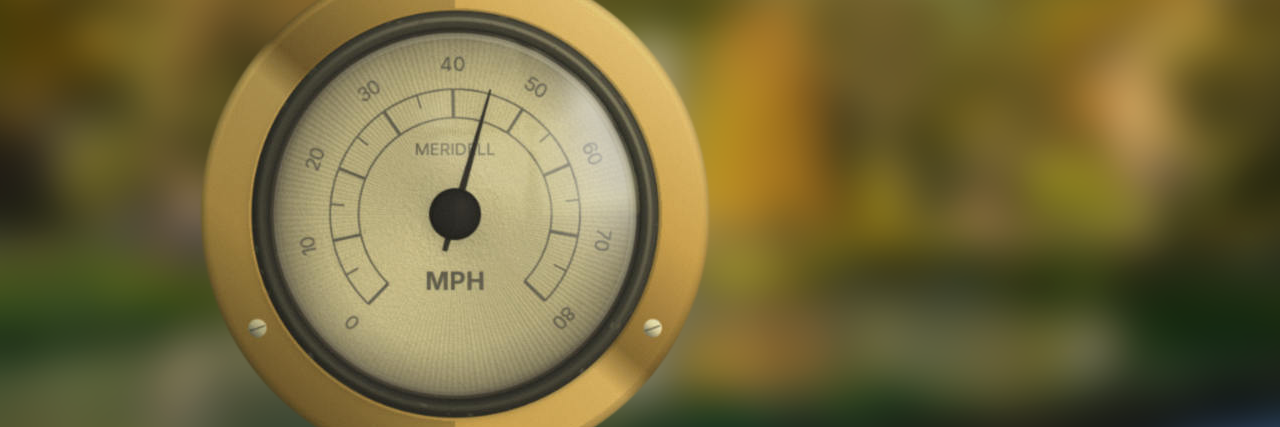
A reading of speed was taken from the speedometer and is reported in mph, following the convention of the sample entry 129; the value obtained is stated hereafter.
45
